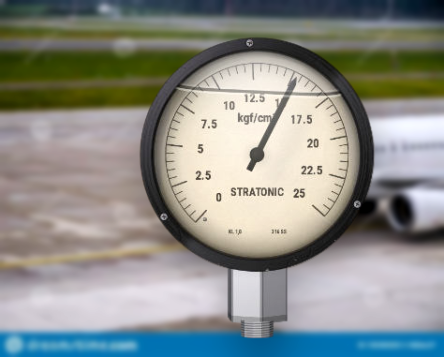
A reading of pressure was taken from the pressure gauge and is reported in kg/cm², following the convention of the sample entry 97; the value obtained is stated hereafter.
15.25
